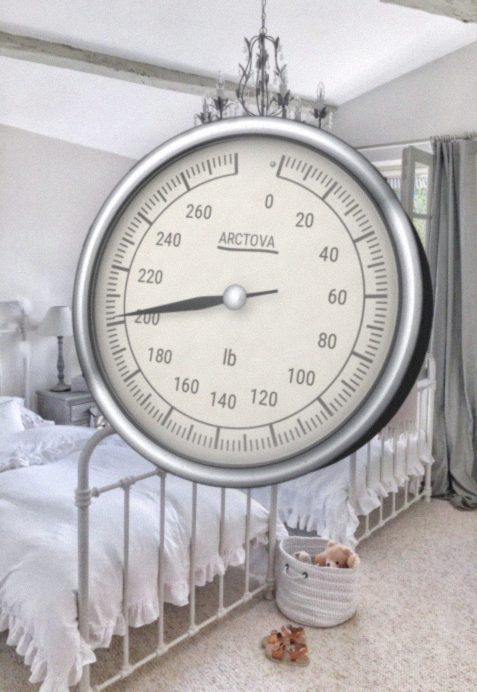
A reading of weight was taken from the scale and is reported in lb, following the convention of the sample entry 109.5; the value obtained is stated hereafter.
202
